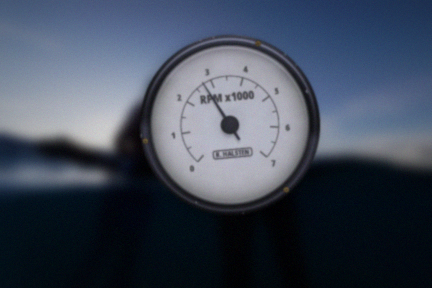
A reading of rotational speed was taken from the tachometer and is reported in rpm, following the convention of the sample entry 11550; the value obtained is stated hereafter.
2750
